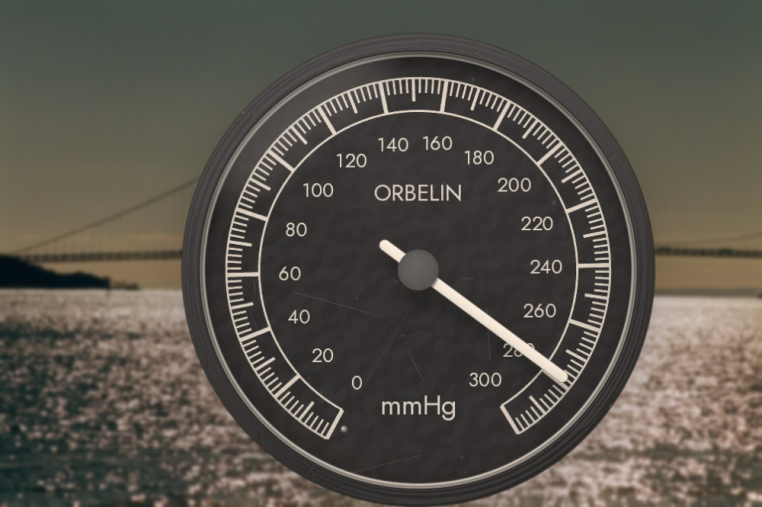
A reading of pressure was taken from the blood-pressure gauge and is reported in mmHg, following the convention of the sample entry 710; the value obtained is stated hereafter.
278
